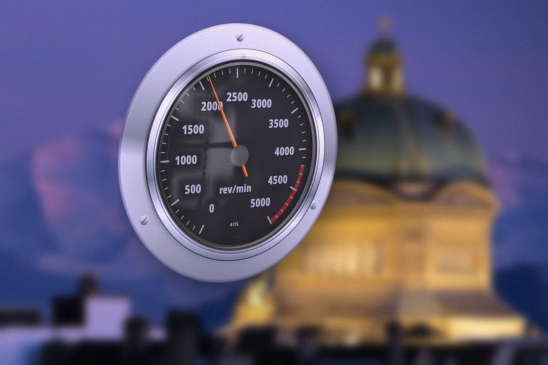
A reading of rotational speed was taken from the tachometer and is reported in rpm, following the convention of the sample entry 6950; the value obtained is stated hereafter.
2100
